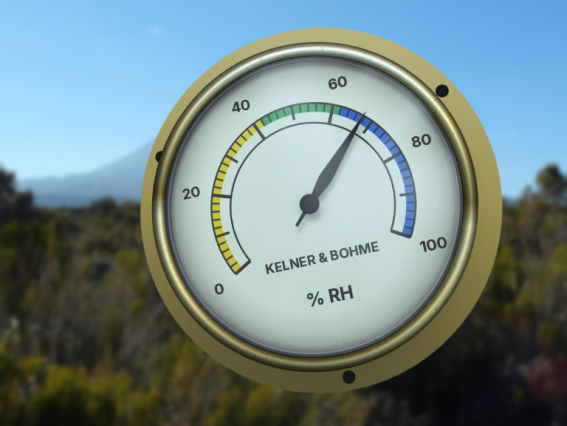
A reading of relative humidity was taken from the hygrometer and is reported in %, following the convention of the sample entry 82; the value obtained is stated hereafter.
68
